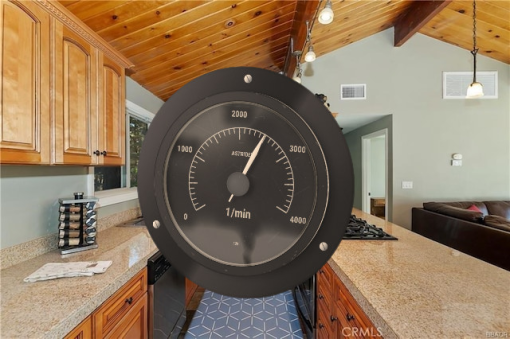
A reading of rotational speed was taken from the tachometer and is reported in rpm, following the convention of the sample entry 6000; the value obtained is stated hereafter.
2500
